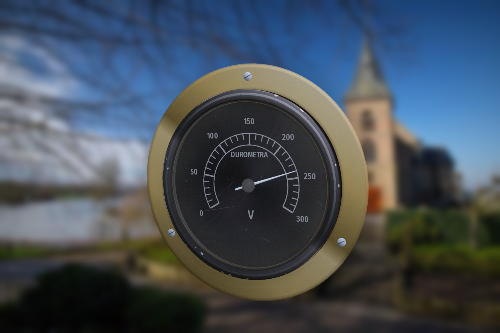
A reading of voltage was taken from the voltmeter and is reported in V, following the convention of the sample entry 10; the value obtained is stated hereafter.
240
